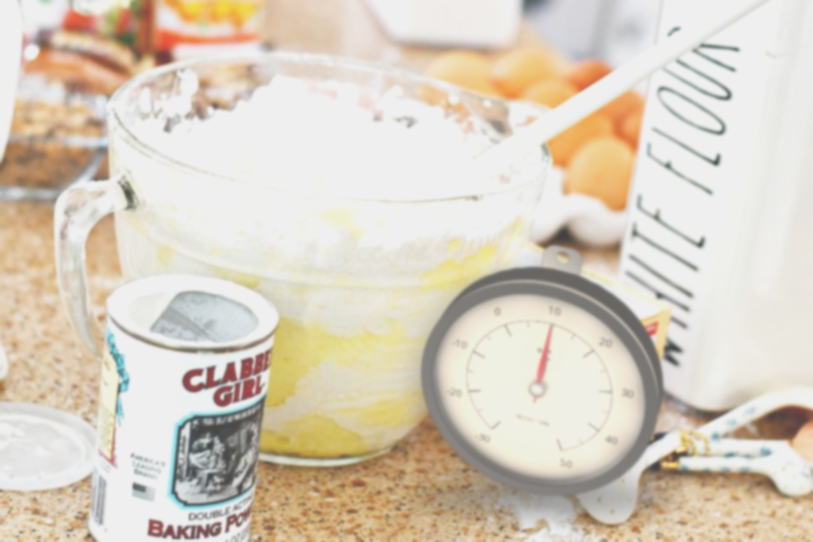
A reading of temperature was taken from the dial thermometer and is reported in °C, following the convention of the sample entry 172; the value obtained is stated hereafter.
10
